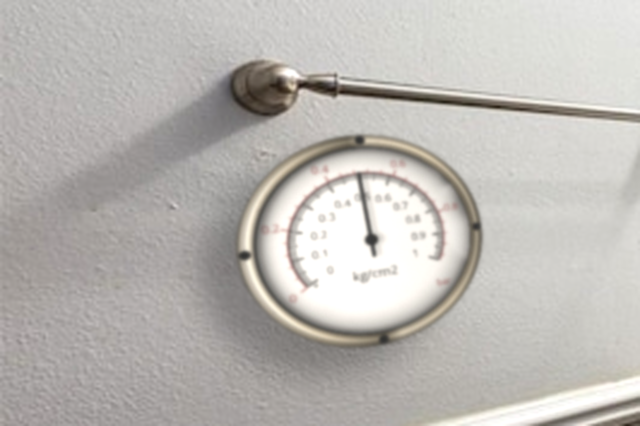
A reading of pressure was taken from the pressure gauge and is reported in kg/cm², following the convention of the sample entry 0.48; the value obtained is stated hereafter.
0.5
